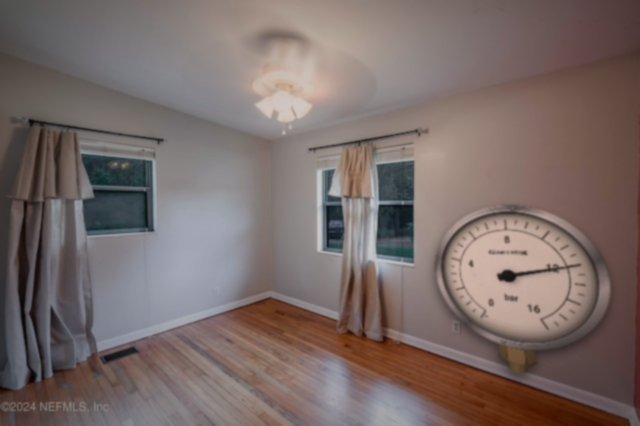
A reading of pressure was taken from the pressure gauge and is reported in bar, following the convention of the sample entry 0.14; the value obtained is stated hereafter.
12
